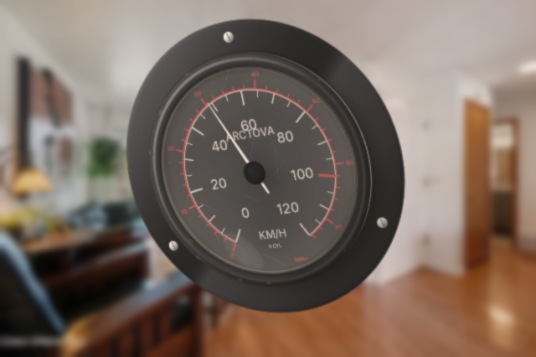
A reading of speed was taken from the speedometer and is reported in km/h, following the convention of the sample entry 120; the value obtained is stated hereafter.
50
